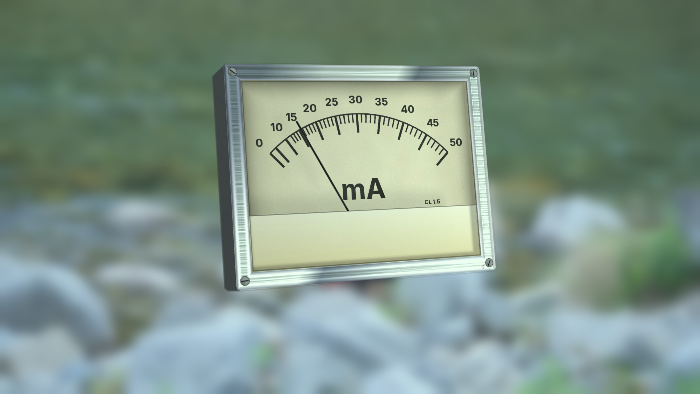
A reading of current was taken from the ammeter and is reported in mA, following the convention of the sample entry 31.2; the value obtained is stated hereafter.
15
